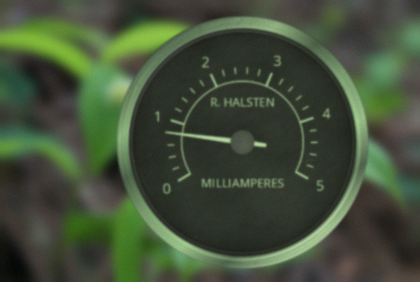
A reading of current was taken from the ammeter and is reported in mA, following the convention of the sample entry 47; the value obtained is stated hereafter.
0.8
